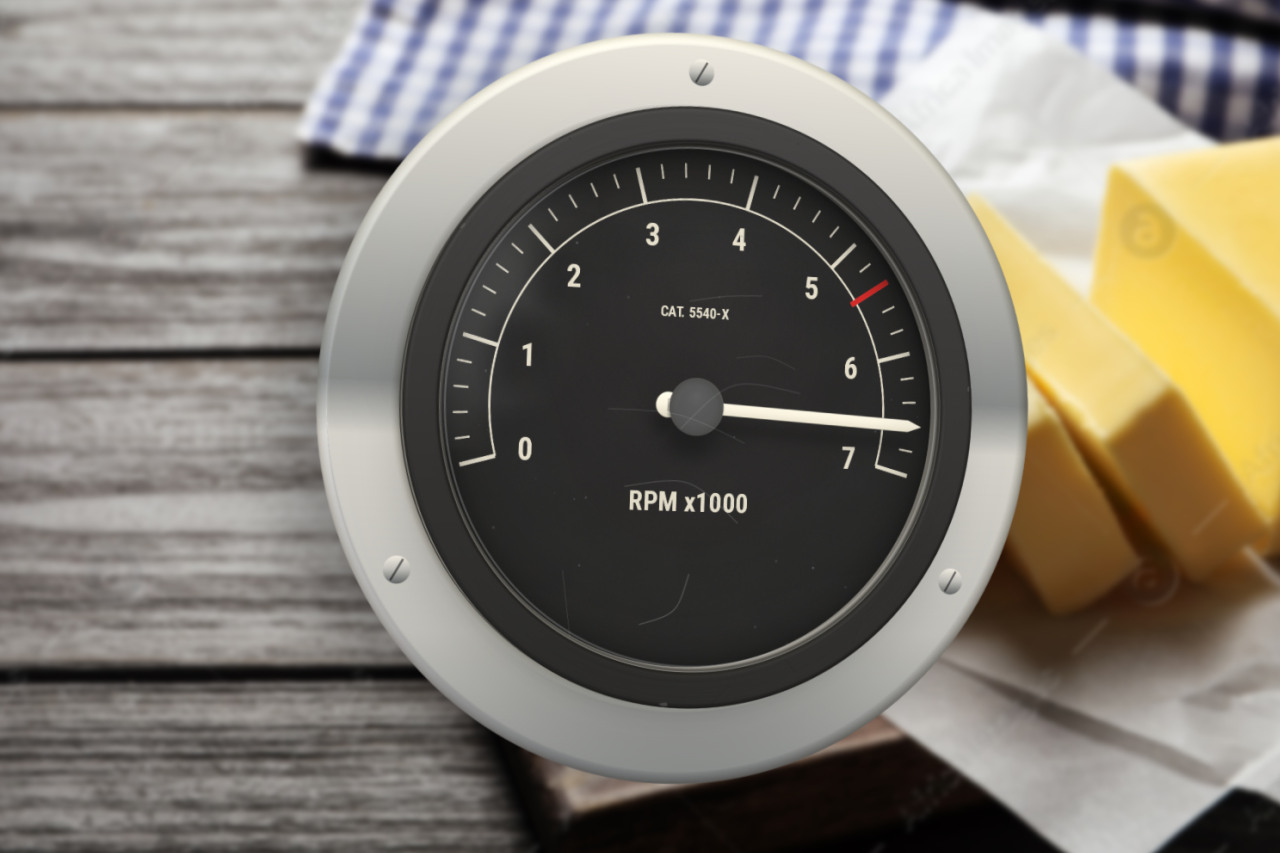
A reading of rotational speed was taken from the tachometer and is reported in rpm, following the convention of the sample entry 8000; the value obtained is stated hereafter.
6600
